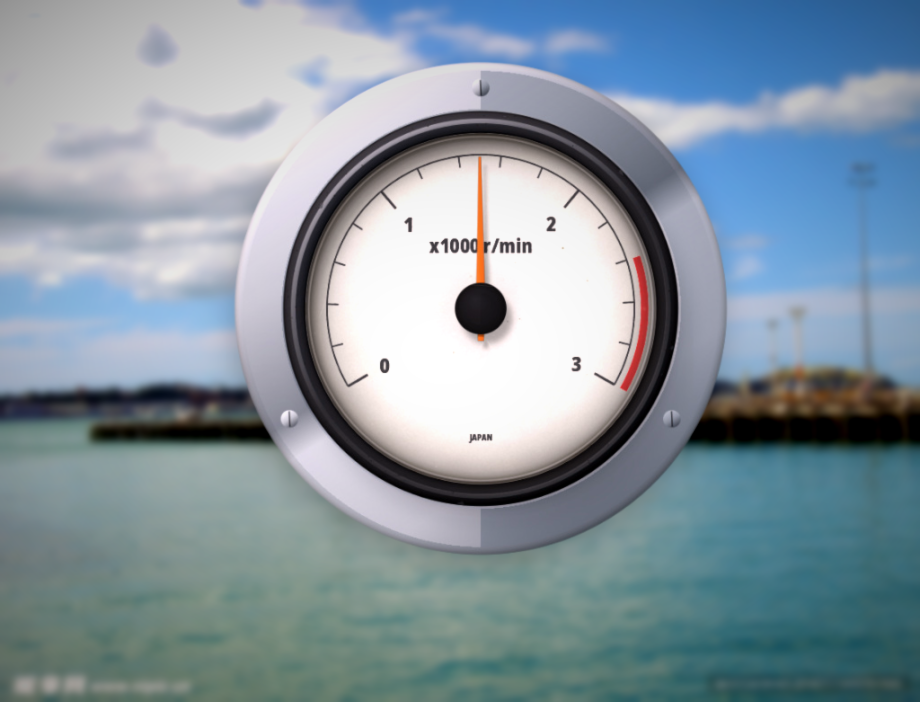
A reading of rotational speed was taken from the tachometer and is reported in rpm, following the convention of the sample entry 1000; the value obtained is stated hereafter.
1500
